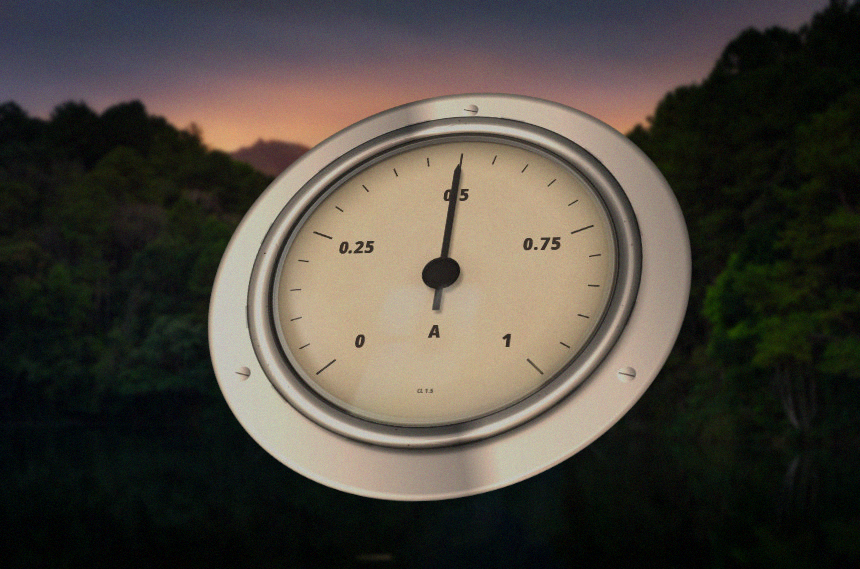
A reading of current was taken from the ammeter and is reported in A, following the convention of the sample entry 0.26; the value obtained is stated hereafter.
0.5
